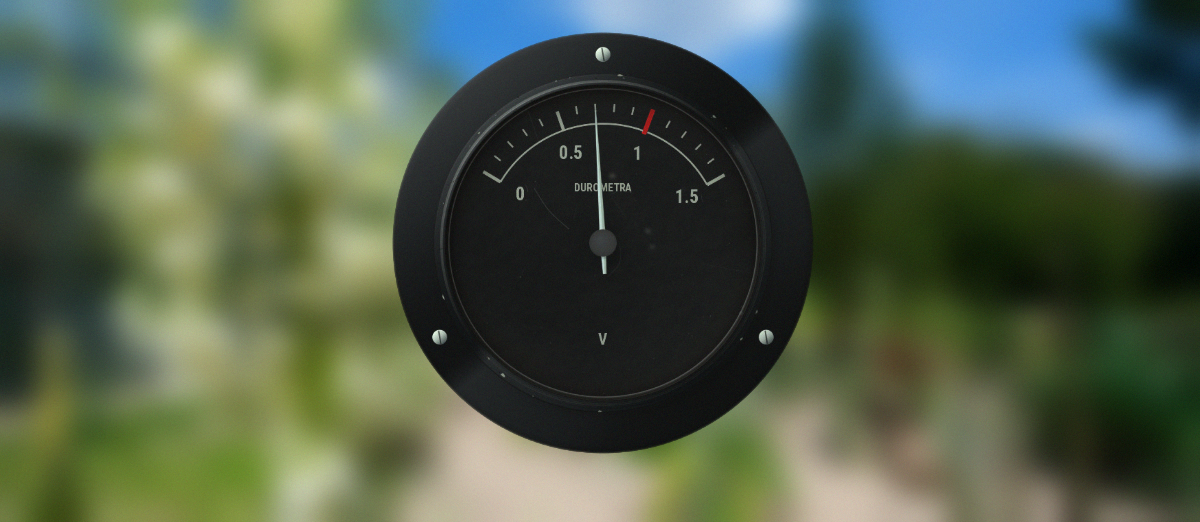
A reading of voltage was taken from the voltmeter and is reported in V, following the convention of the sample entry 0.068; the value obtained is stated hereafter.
0.7
